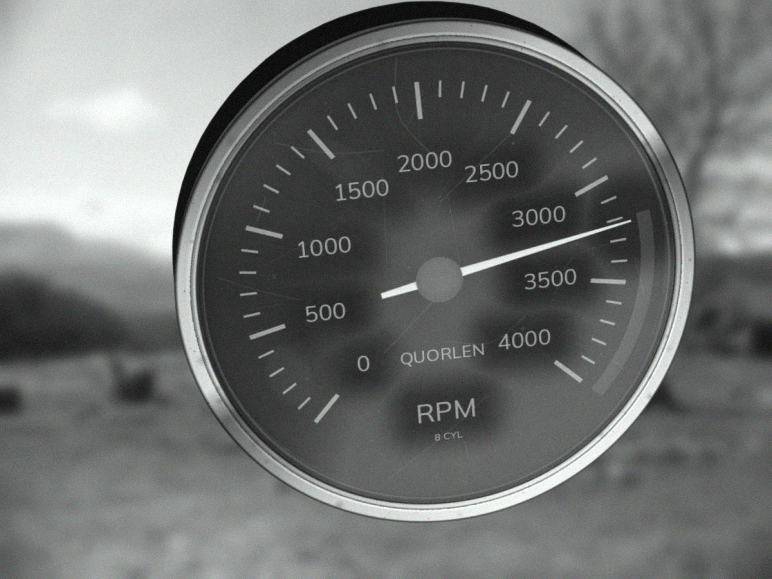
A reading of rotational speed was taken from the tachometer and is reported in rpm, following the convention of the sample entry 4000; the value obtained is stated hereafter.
3200
